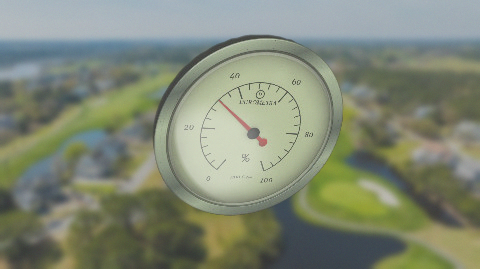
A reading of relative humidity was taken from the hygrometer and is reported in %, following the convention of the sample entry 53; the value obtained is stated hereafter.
32
